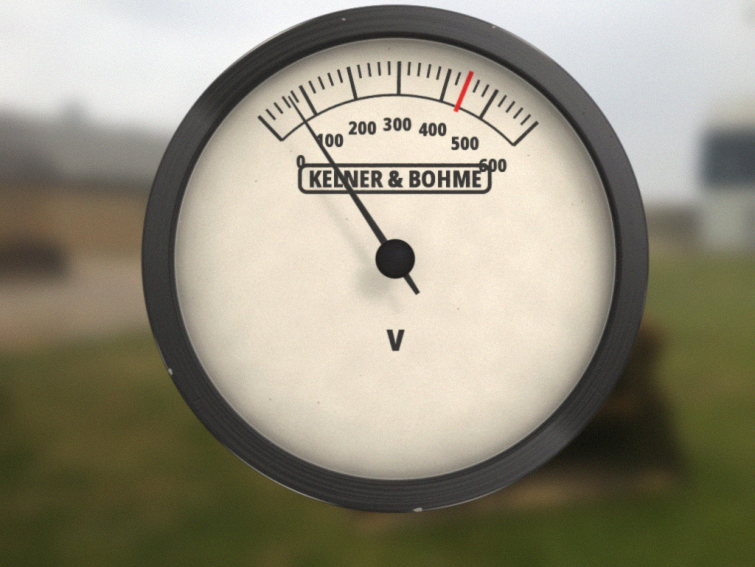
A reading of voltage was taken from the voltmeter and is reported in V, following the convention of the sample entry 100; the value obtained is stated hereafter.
70
